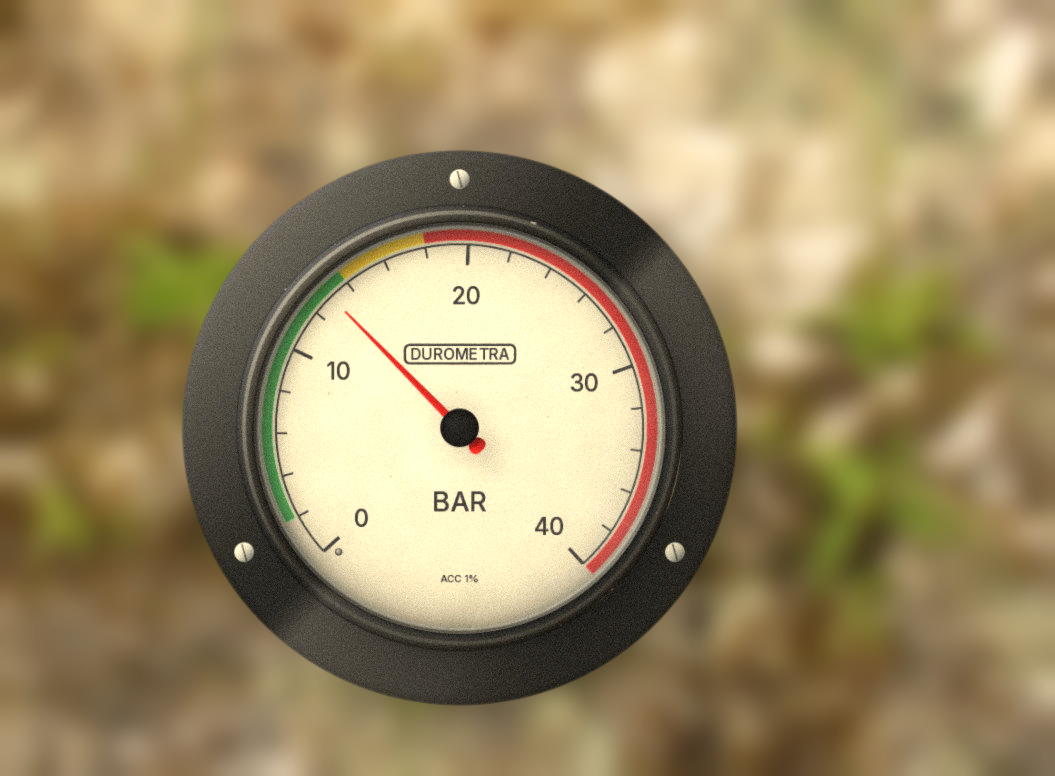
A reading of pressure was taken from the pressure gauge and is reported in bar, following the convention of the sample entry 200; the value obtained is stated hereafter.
13
